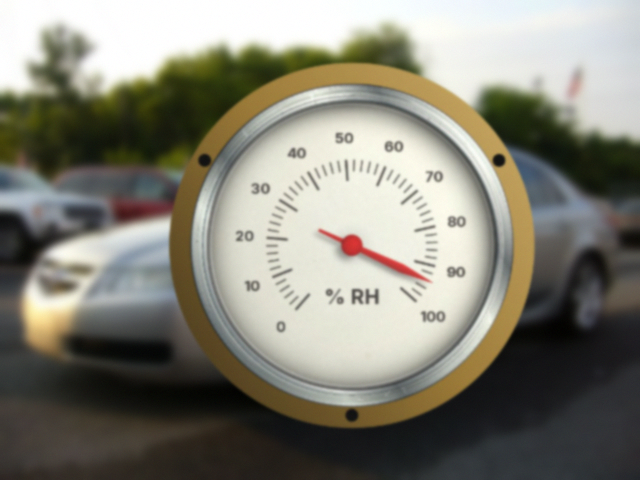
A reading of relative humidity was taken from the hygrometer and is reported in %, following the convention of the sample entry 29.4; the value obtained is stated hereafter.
94
